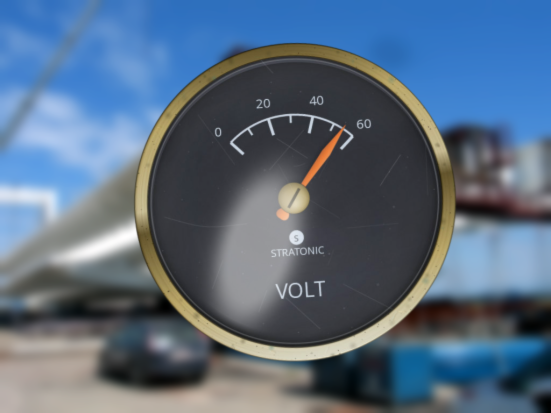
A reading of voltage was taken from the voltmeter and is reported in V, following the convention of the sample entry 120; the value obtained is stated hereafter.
55
